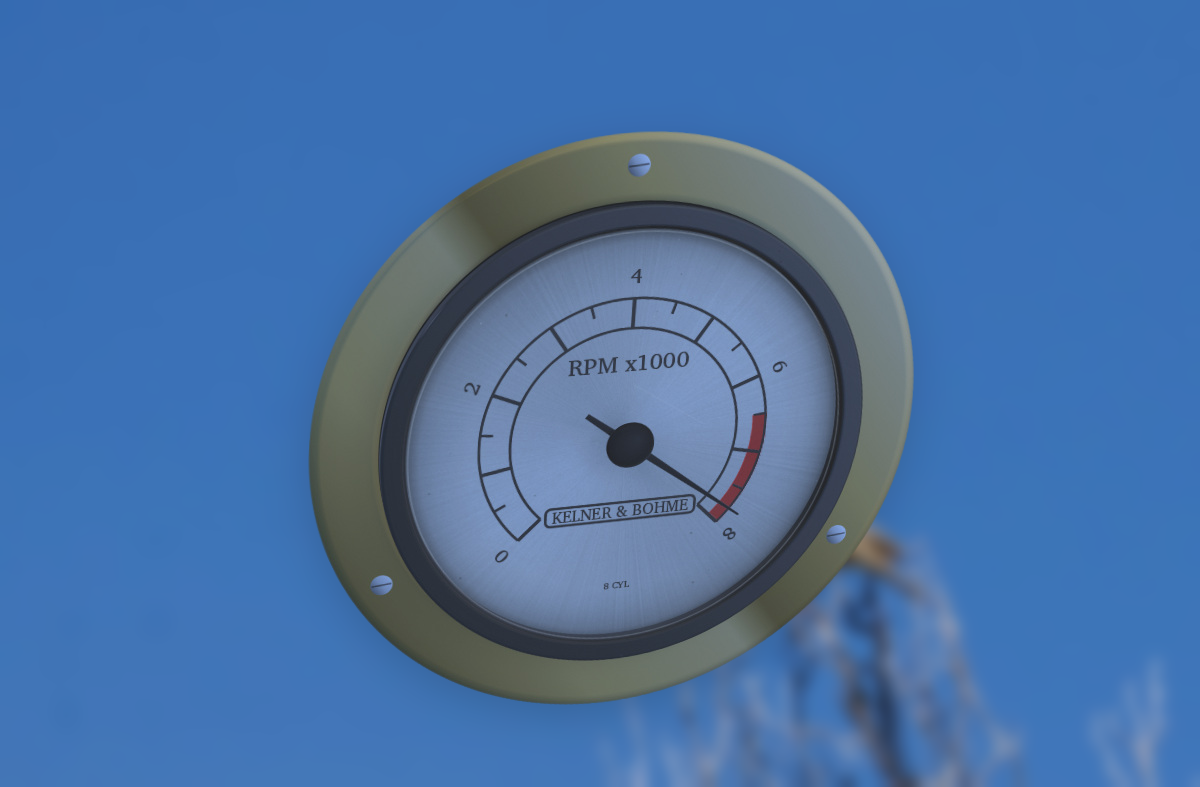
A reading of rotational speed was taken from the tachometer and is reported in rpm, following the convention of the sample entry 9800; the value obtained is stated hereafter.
7750
